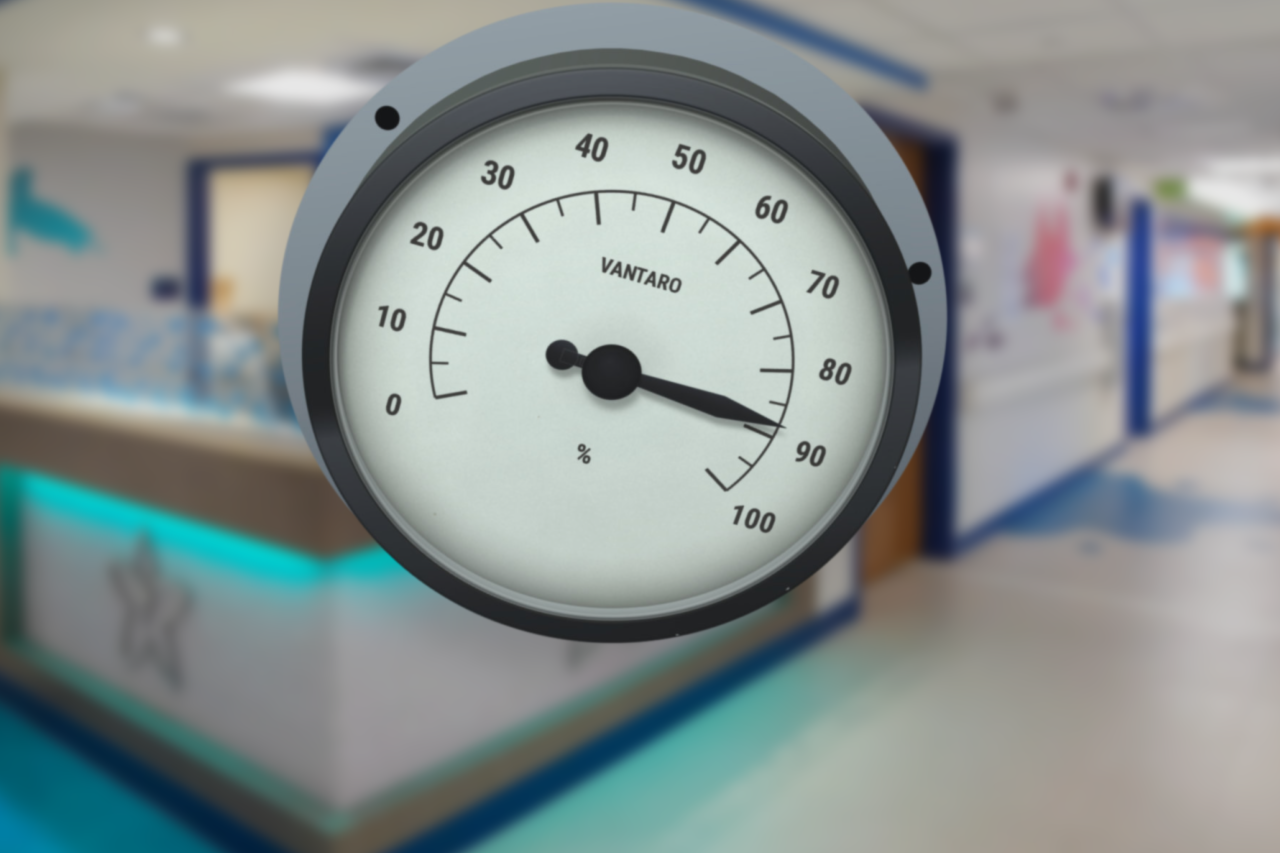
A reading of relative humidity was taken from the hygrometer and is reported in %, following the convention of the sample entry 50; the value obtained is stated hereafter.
87.5
